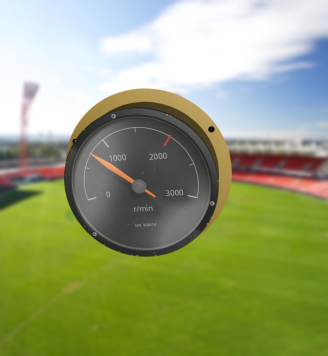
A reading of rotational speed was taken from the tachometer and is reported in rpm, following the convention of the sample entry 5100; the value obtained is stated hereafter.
750
